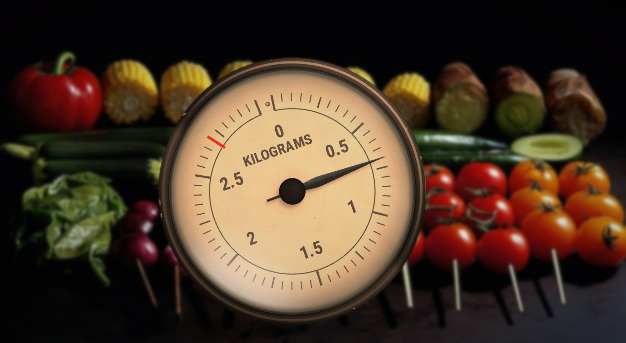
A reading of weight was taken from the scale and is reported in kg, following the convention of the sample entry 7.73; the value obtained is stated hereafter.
0.7
